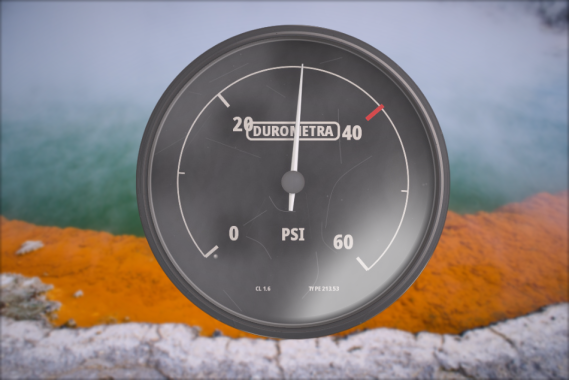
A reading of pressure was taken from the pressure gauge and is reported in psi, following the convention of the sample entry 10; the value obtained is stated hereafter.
30
